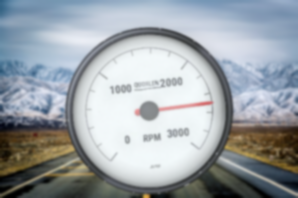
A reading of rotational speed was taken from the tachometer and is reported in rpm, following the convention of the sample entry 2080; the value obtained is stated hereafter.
2500
